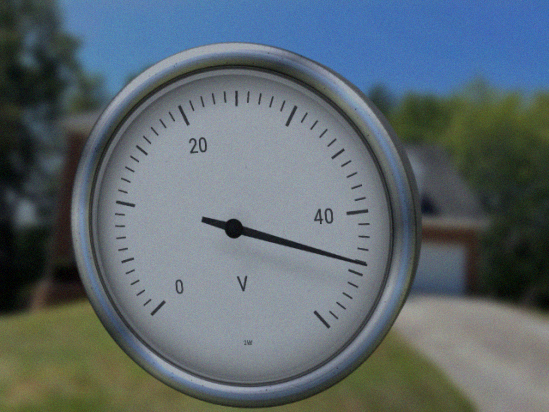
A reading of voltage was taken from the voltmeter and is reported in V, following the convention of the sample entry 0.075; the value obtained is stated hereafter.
44
